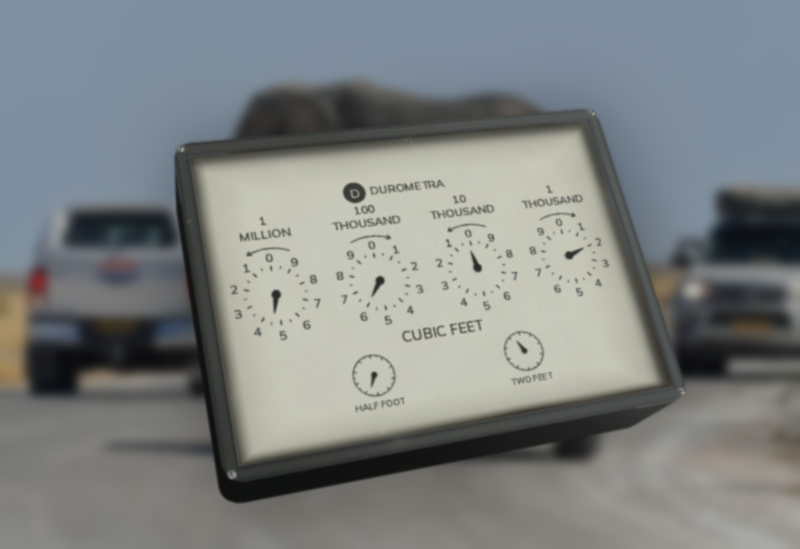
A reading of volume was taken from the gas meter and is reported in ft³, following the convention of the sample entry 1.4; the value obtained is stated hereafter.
460200
